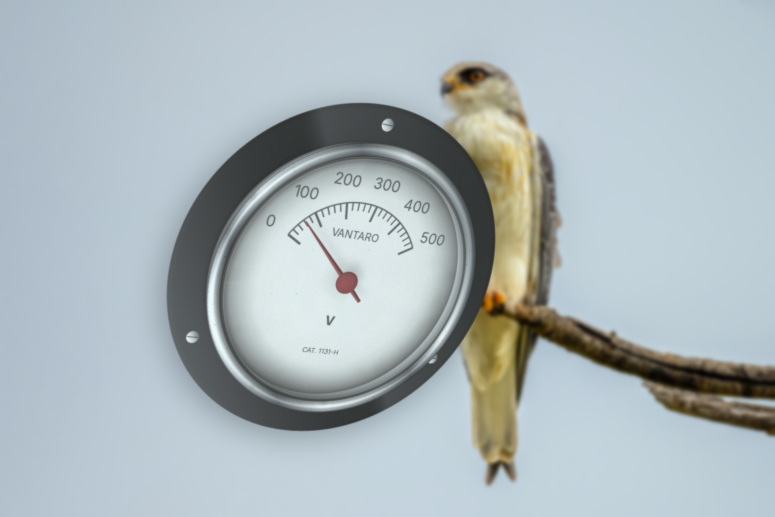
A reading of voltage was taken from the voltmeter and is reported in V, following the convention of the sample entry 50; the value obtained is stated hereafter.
60
